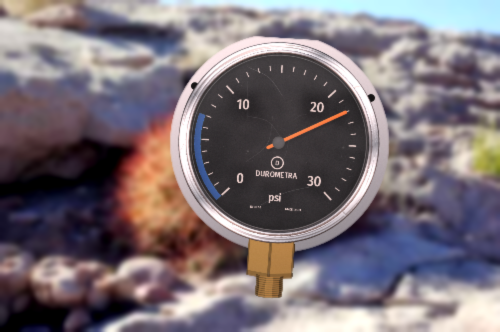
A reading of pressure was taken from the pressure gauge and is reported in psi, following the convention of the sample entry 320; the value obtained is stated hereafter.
22
